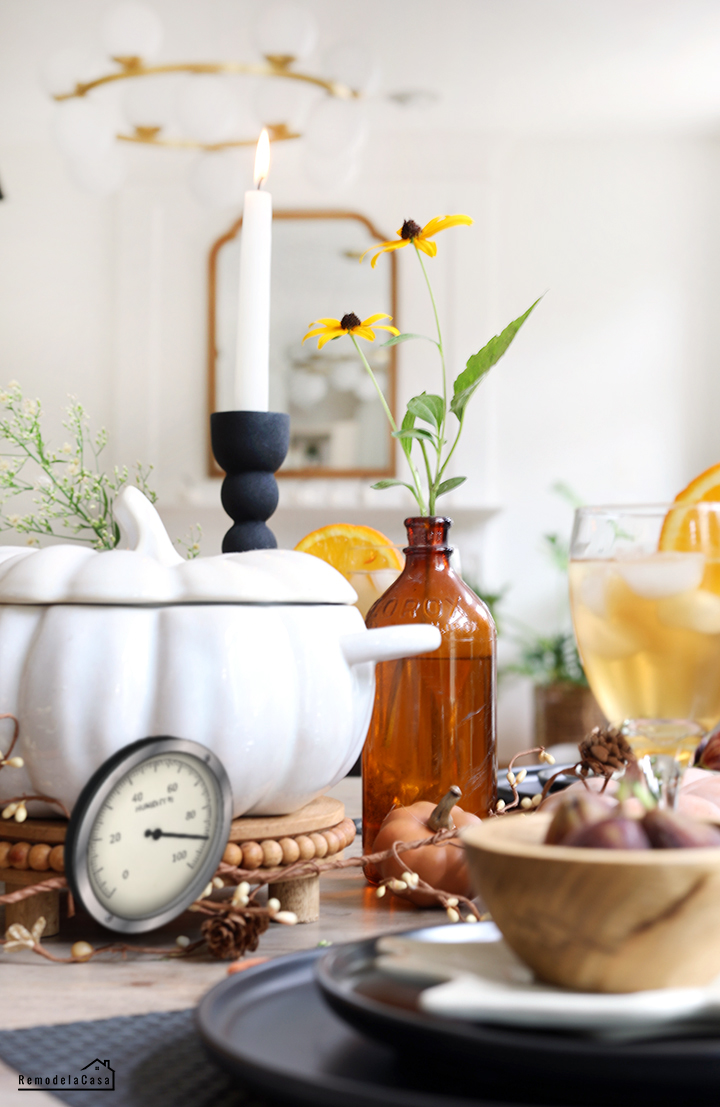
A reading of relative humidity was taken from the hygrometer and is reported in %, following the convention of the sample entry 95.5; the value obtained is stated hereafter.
90
